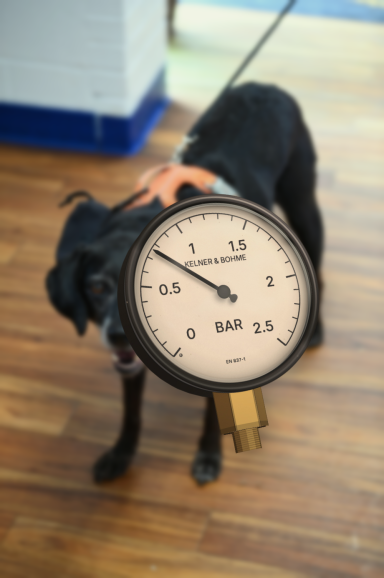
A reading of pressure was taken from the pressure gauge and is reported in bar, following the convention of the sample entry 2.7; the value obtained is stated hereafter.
0.75
